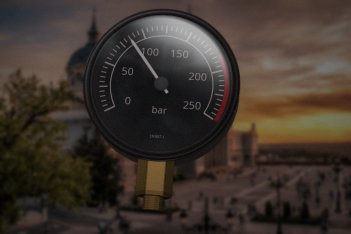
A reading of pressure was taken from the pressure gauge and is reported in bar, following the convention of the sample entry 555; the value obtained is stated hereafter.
85
